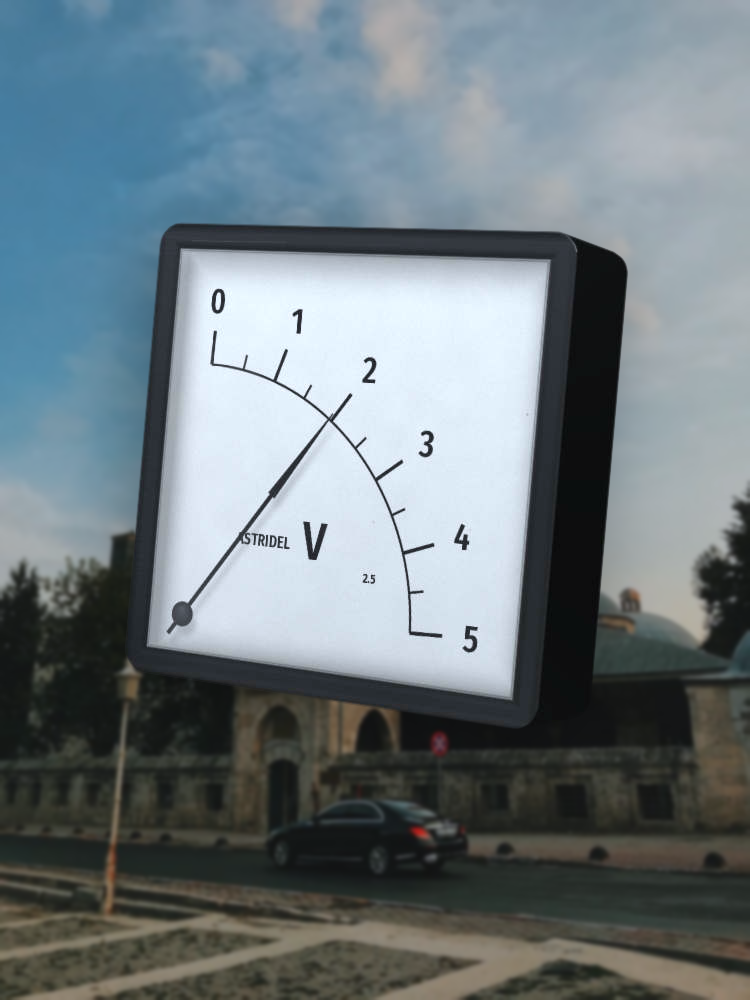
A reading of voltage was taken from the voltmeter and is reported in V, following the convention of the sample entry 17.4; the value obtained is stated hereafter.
2
